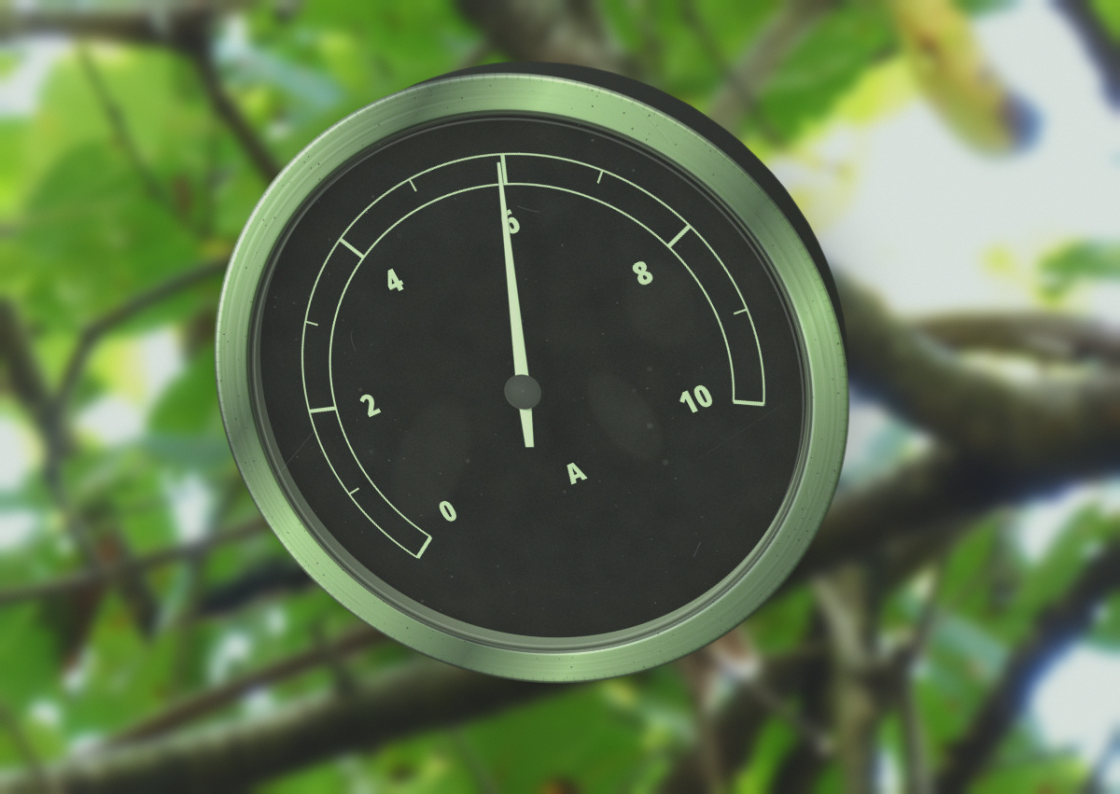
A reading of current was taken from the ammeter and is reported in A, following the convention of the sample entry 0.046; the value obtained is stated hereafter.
6
